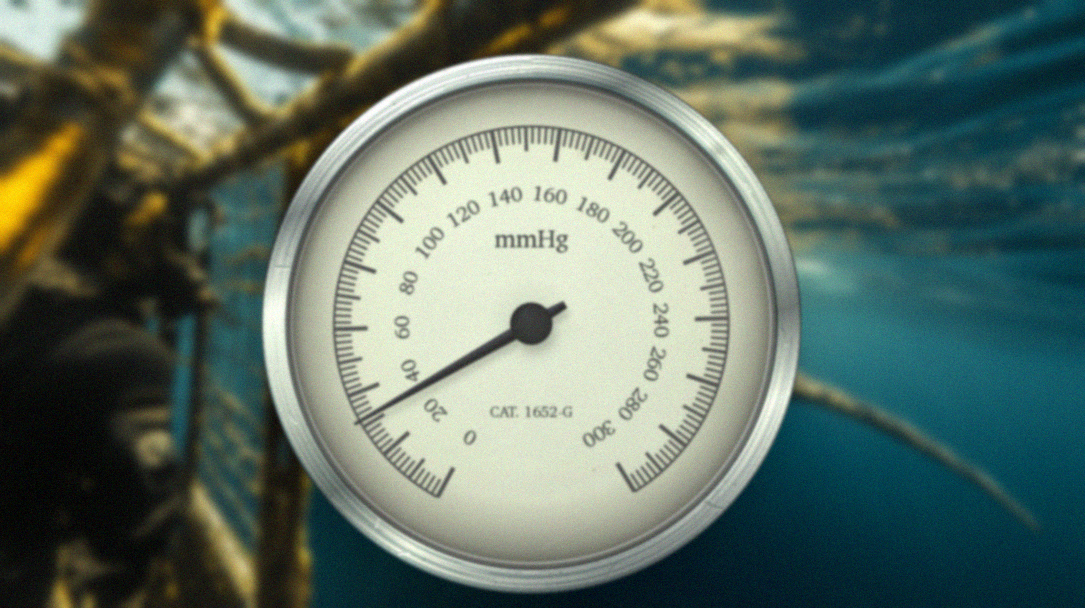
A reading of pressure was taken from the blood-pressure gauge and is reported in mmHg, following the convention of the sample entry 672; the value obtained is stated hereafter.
32
